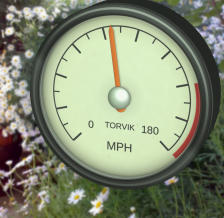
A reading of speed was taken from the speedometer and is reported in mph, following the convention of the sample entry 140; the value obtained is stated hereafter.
85
